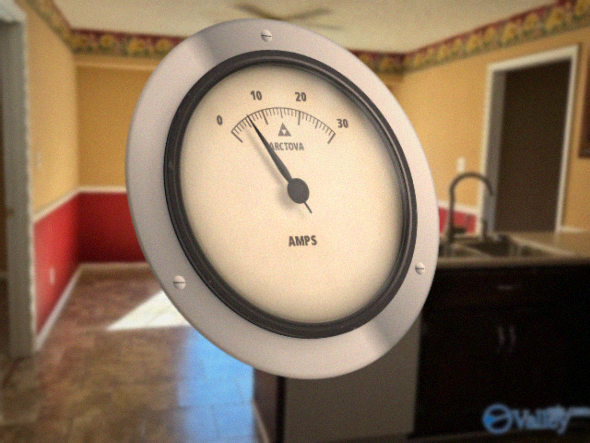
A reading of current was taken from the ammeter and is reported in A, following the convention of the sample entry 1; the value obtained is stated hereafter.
5
